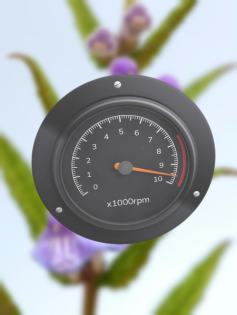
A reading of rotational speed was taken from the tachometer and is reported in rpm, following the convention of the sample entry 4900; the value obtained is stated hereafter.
9500
